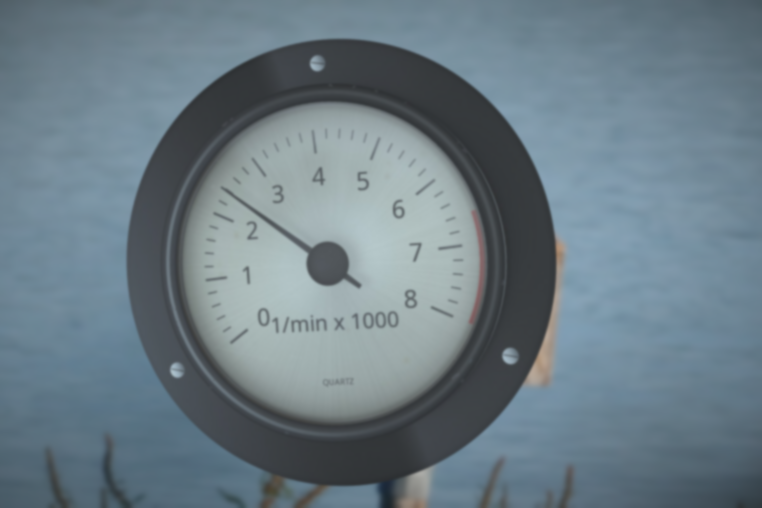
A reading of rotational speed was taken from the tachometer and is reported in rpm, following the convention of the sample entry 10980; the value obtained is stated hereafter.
2400
